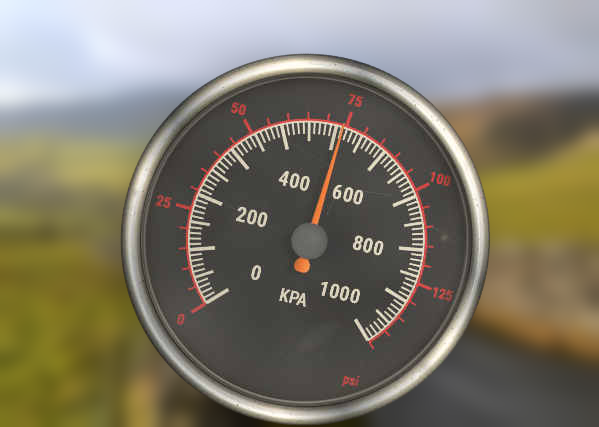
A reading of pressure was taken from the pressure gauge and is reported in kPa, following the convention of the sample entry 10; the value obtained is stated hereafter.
510
